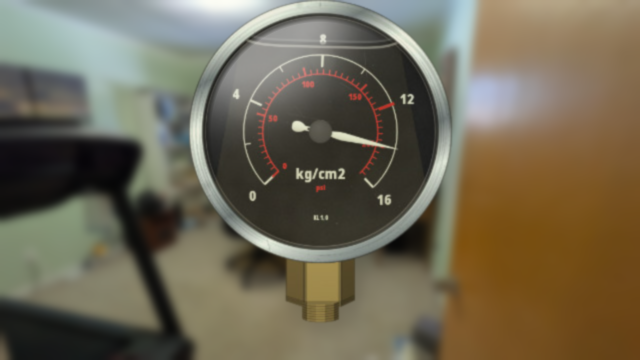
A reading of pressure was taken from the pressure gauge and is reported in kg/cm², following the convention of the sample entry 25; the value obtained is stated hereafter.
14
